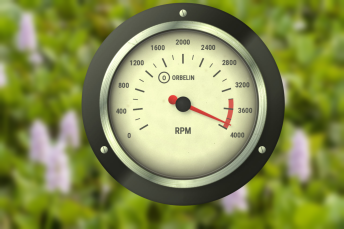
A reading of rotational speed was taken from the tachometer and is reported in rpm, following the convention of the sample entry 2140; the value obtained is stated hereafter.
3900
